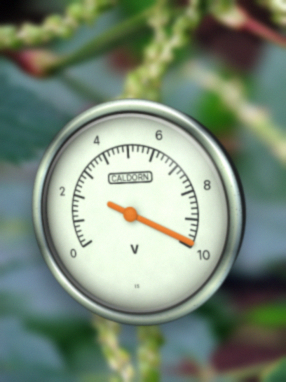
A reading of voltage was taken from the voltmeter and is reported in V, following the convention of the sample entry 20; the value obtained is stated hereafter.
9.8
